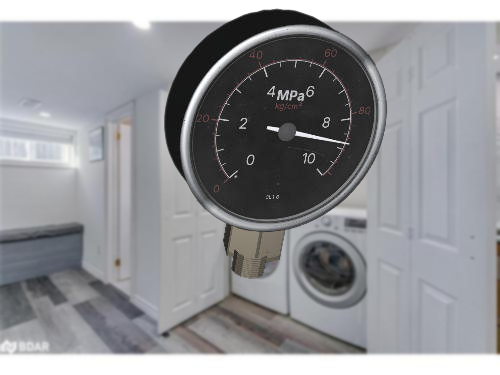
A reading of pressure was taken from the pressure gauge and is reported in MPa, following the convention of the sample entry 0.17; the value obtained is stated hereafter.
8.75
